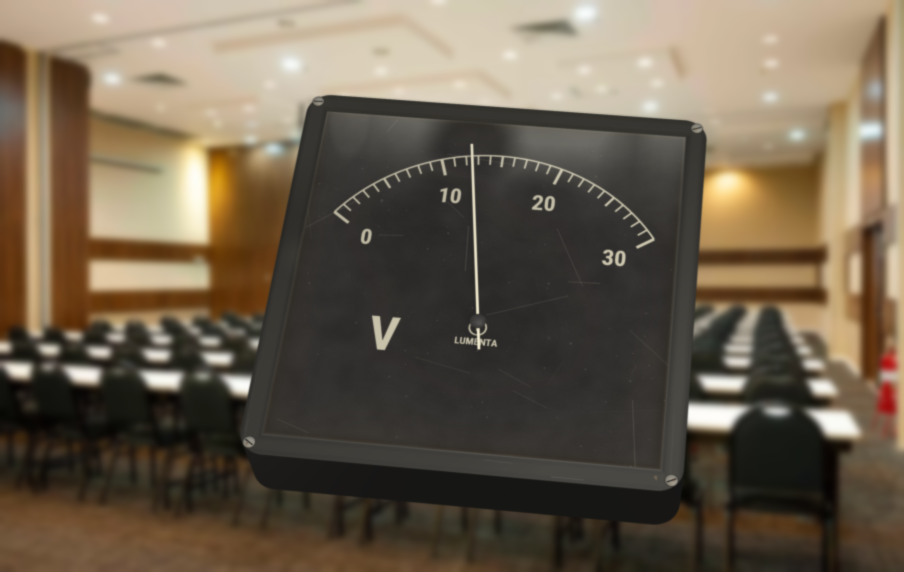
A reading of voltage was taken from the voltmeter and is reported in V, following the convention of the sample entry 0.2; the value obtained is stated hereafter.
12.5
